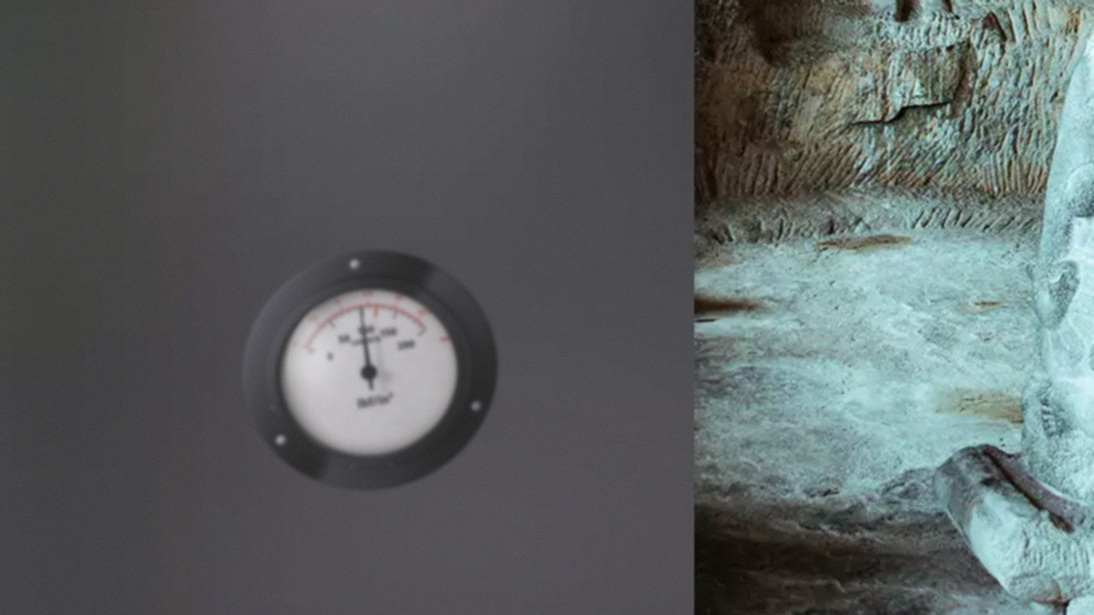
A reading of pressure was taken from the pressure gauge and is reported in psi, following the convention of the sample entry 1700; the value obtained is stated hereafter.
100
